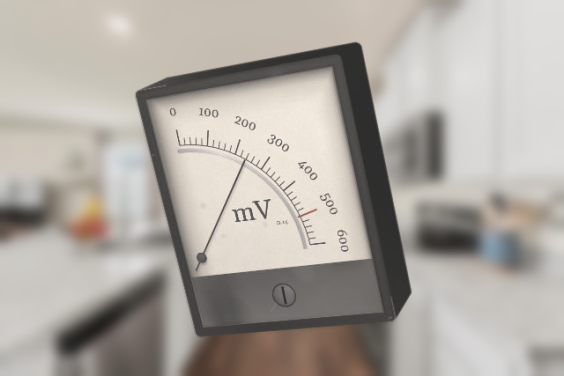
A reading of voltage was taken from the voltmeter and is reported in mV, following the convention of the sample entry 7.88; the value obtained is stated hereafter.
240
